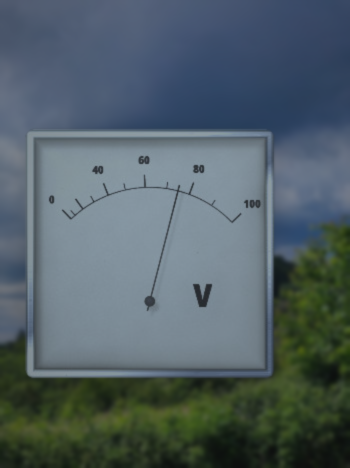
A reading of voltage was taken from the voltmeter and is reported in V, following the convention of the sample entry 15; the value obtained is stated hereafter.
75
